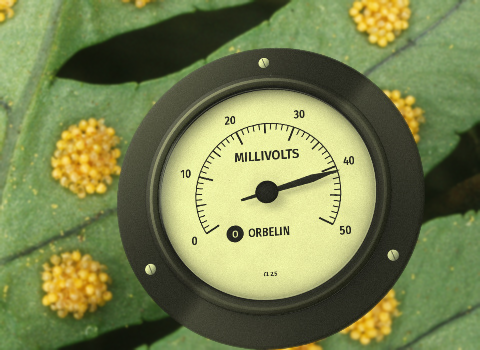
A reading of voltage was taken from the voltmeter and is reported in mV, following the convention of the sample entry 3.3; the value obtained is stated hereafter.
41
